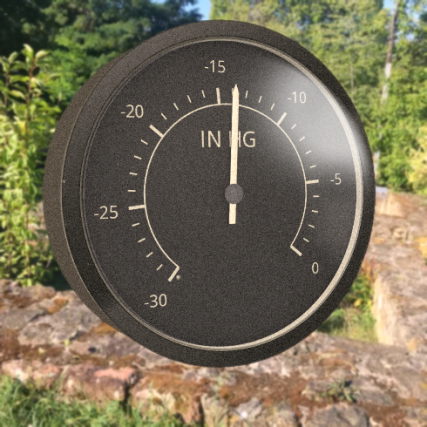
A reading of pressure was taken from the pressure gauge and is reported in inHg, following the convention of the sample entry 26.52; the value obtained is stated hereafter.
-14
